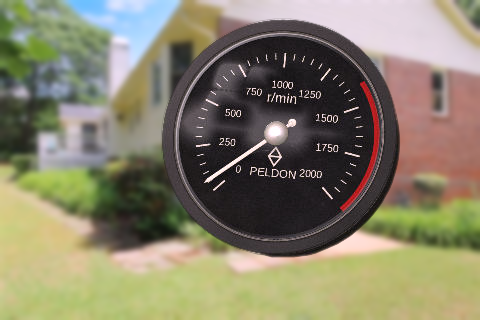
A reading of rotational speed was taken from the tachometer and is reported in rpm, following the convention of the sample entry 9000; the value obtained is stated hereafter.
50
